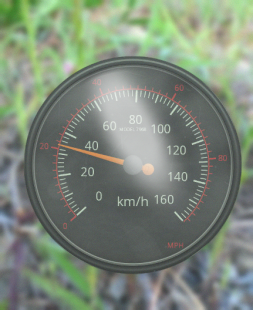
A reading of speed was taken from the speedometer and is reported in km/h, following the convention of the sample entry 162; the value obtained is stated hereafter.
34
